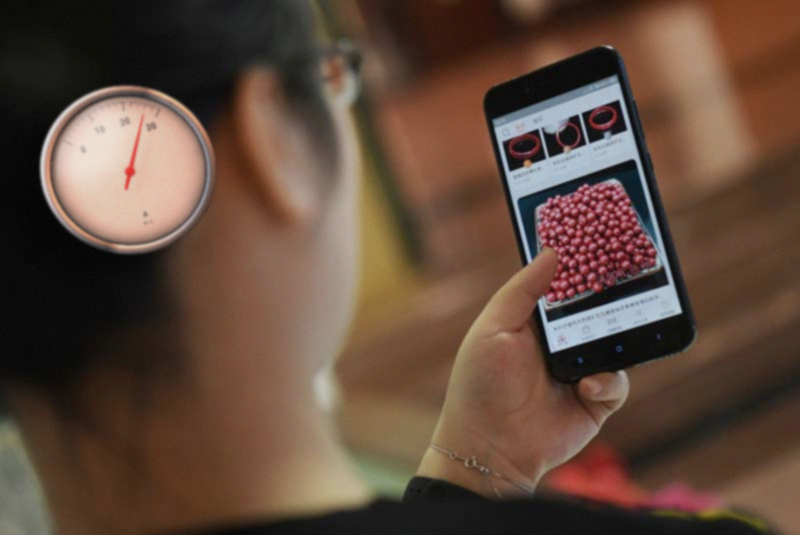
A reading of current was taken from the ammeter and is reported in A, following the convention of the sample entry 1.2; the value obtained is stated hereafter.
26
